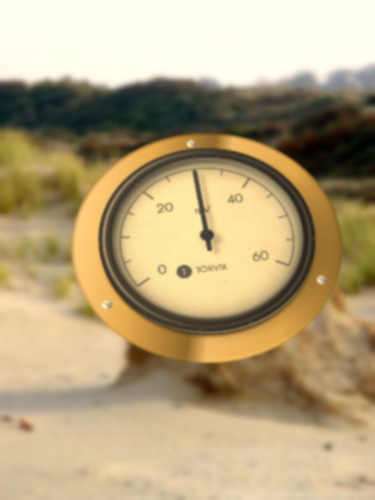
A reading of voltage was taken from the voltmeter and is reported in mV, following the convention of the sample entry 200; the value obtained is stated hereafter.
30
